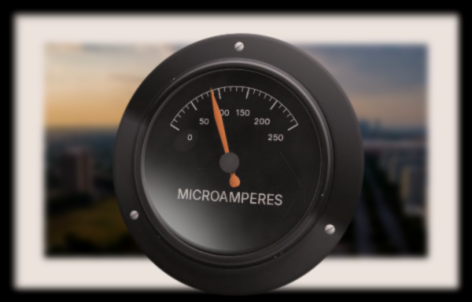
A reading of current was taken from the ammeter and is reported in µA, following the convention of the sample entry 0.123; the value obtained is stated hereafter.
90
